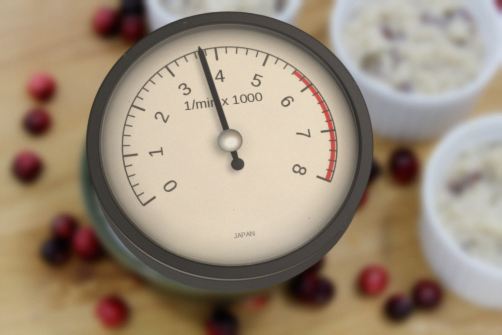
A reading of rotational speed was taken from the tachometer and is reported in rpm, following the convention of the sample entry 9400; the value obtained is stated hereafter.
3700
